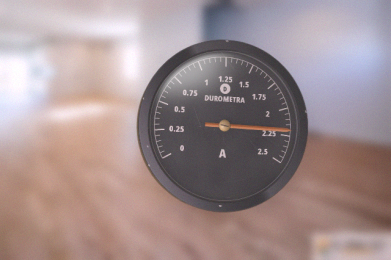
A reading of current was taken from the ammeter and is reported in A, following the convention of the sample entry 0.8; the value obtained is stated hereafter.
2.2
